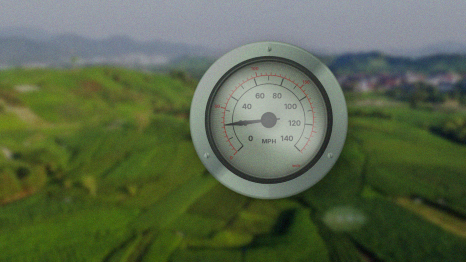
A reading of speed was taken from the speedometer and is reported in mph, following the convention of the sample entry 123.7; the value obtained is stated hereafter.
20
